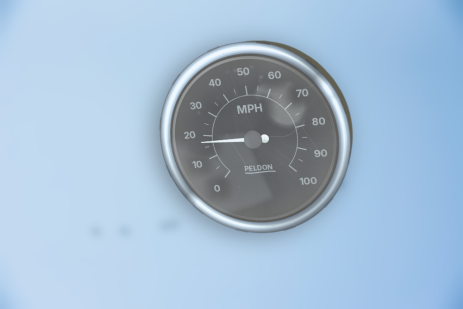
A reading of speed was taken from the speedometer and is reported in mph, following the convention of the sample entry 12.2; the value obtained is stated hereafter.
17.5
